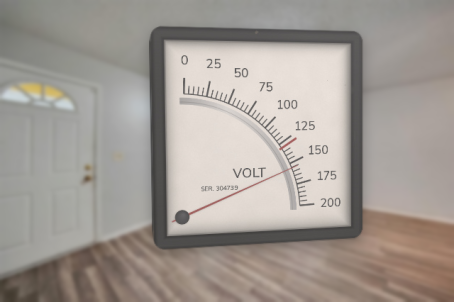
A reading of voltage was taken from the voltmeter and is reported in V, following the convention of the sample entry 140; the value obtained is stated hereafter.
155
